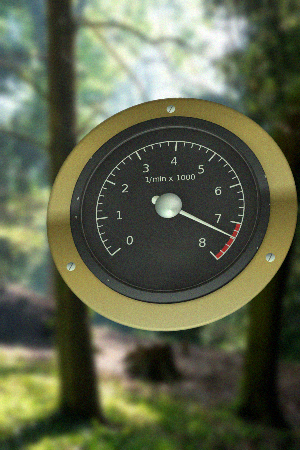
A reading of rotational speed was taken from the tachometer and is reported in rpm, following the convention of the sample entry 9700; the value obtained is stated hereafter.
7400
